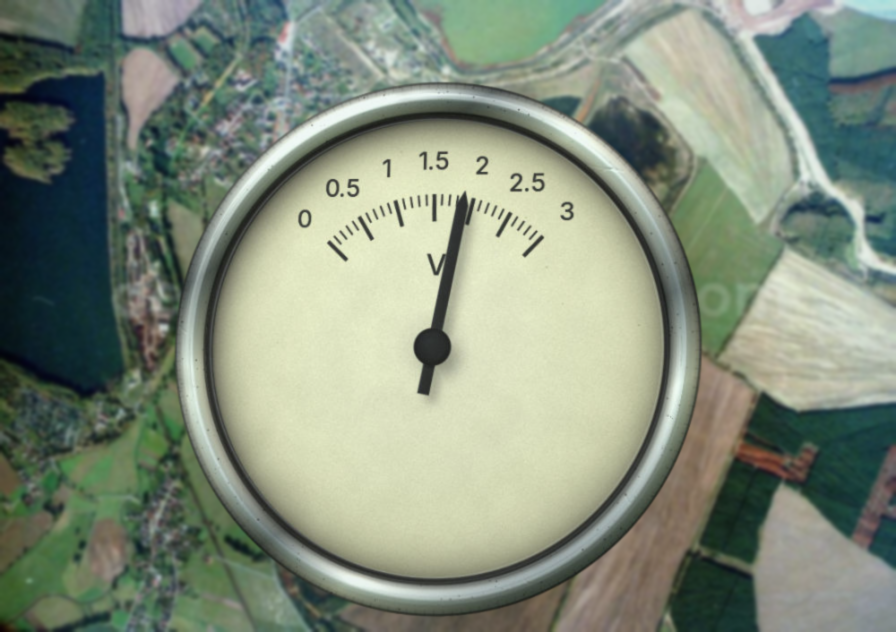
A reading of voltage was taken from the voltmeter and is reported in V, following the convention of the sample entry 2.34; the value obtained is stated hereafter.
1.9
